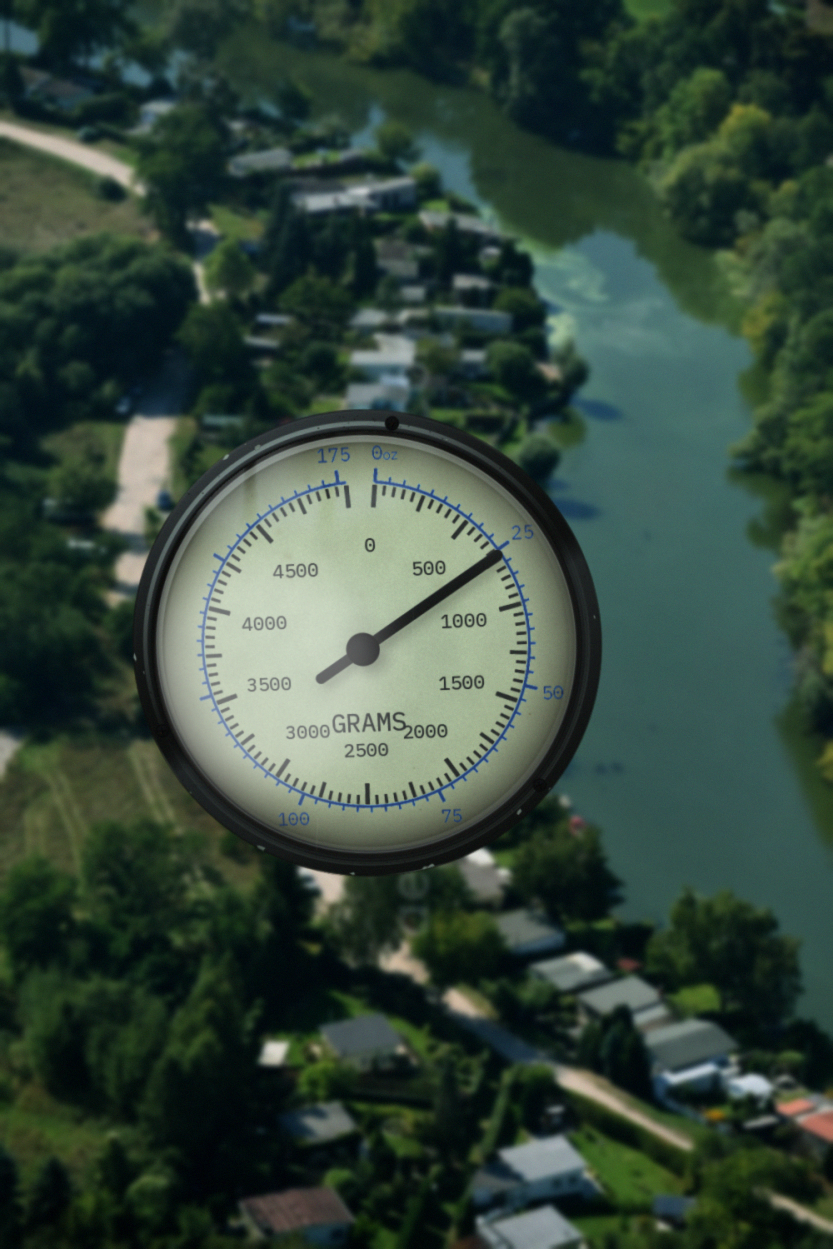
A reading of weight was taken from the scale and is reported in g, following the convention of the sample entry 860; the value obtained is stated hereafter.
725
